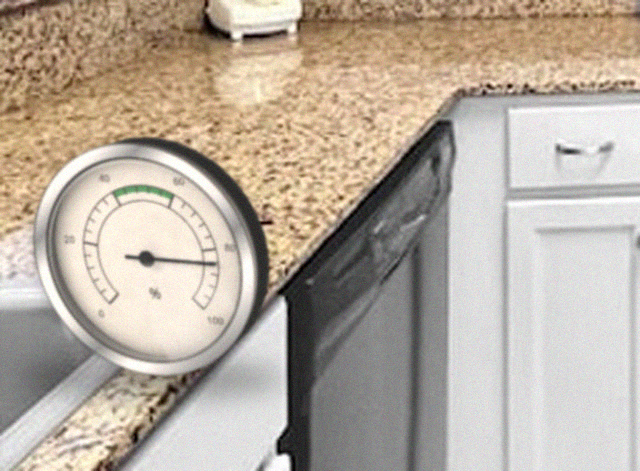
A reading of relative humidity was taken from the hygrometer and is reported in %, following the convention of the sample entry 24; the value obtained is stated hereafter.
84
